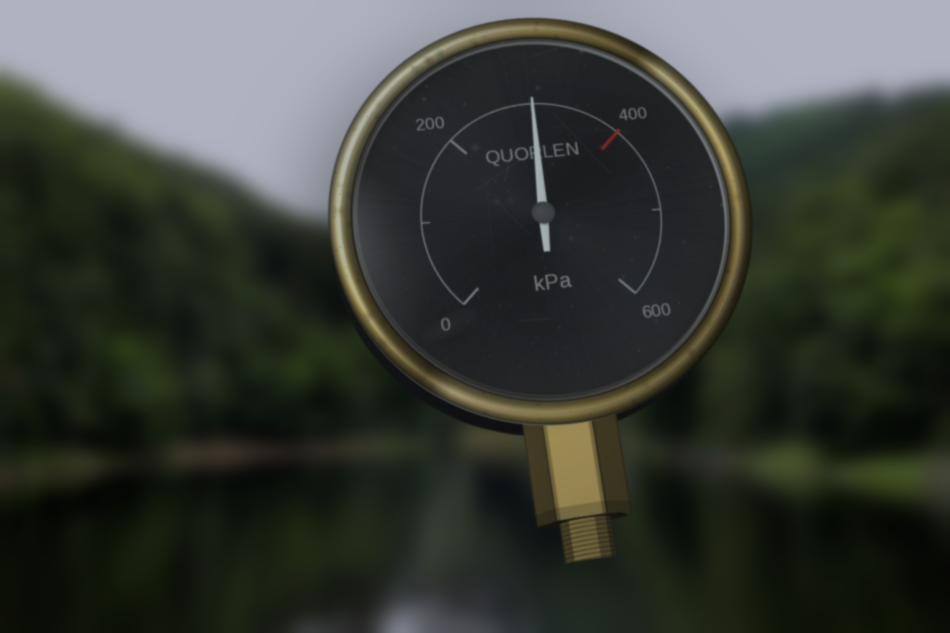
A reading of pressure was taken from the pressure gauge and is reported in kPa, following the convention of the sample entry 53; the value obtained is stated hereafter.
300
